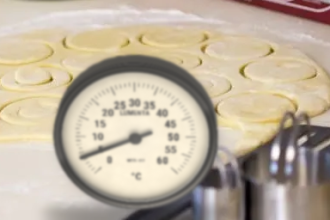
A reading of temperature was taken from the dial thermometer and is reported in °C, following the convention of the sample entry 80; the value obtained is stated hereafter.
5
